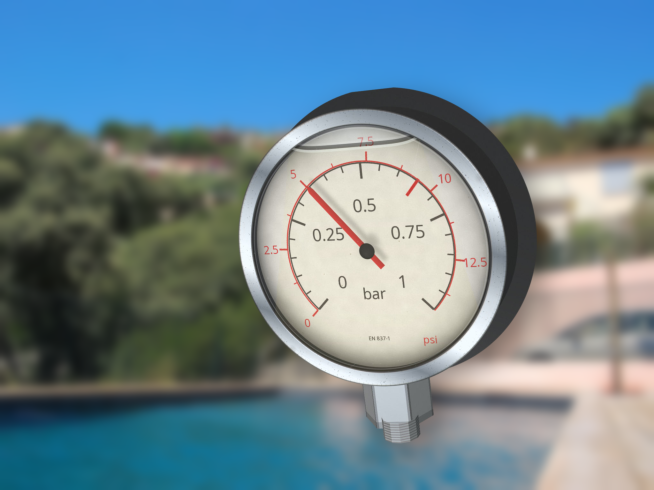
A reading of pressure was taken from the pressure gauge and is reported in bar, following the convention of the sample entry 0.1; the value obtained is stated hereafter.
0.35
